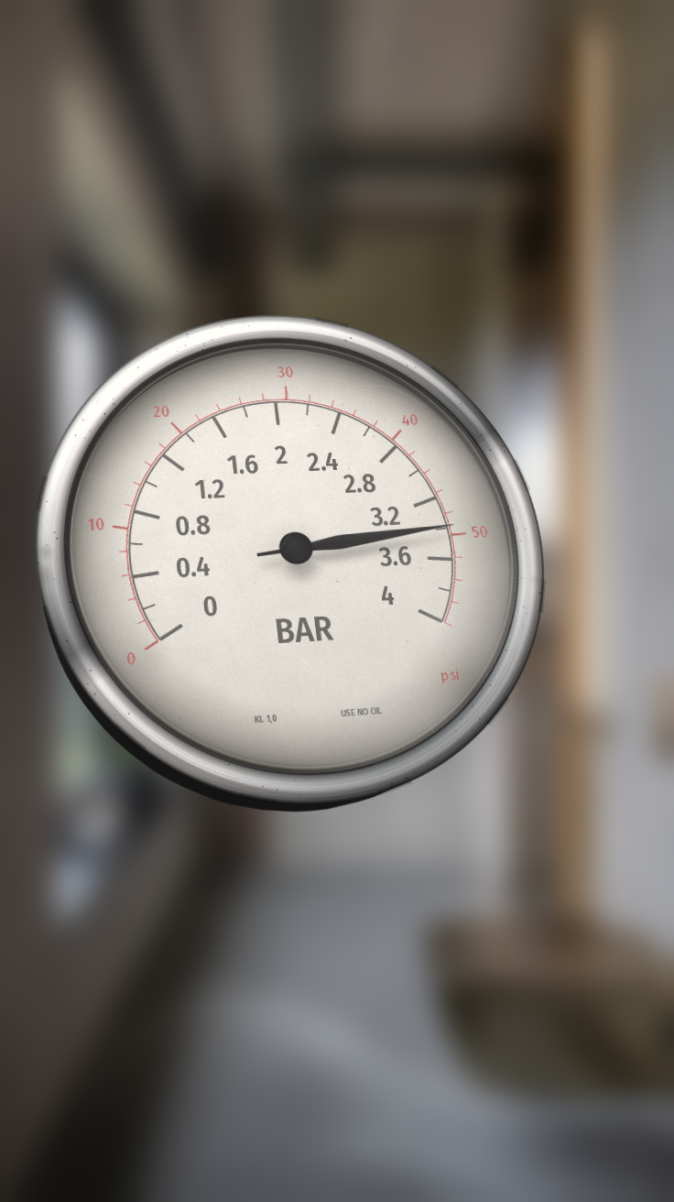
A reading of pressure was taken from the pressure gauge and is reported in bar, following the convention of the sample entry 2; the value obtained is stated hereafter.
3.4
